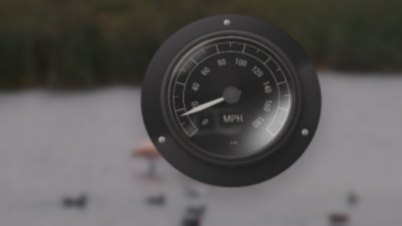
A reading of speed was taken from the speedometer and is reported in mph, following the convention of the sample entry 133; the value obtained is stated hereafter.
15
